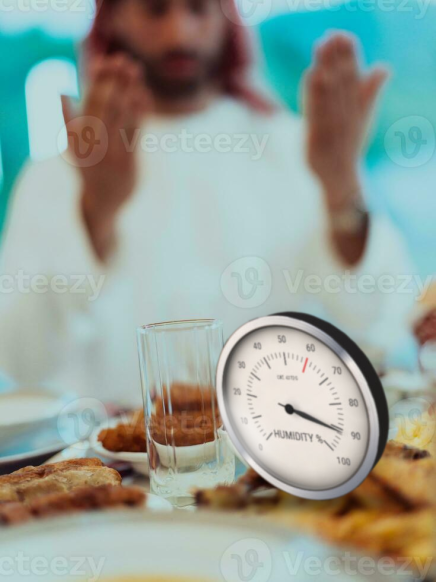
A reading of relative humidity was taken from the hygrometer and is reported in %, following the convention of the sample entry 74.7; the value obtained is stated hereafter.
90
